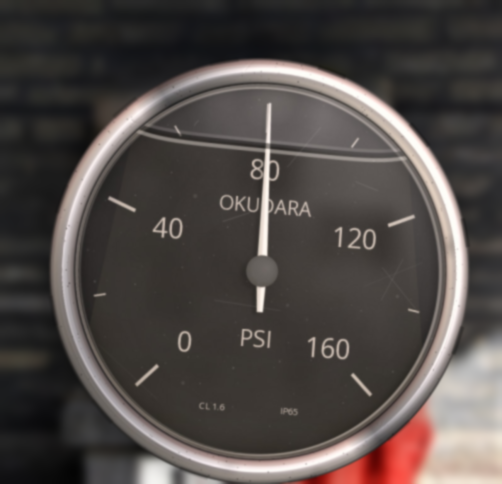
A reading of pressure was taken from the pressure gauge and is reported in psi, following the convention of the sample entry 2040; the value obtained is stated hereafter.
80
